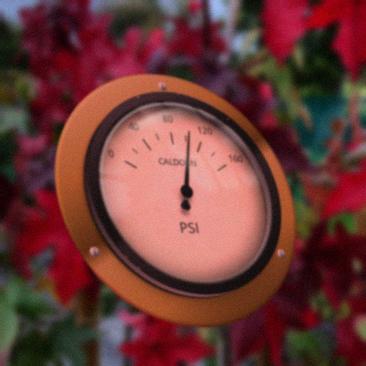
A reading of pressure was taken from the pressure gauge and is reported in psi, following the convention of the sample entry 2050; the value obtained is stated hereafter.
100
